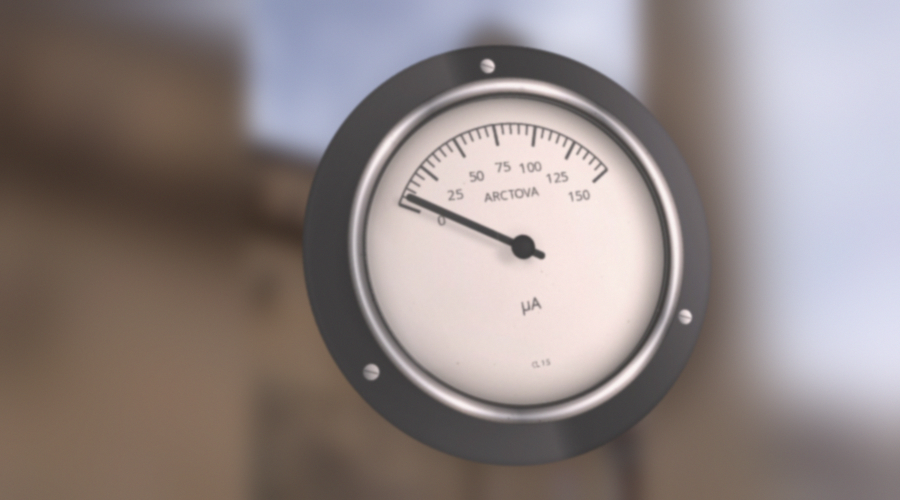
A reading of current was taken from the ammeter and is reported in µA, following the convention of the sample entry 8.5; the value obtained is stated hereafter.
5
